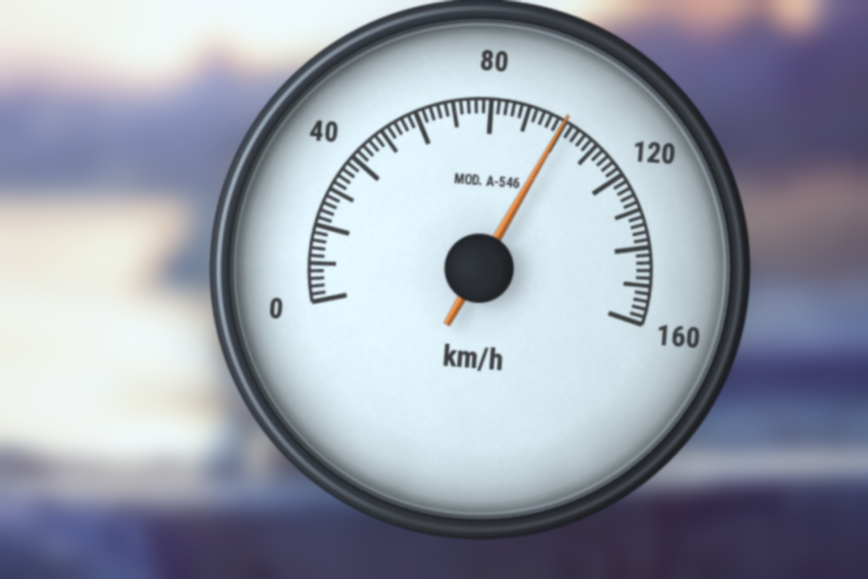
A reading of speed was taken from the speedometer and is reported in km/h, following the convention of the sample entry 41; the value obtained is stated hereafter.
100
